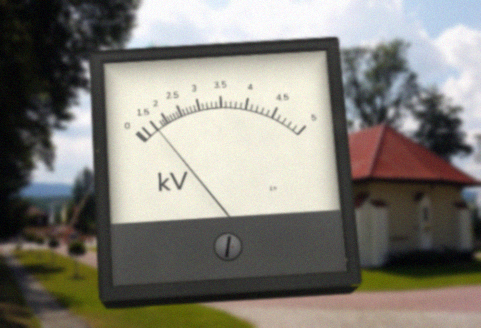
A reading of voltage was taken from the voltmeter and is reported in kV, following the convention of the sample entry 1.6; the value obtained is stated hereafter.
1.5
